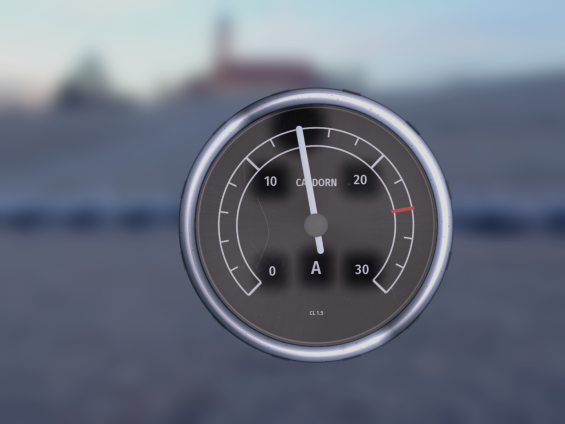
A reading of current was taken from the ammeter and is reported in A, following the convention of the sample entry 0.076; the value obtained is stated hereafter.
14
